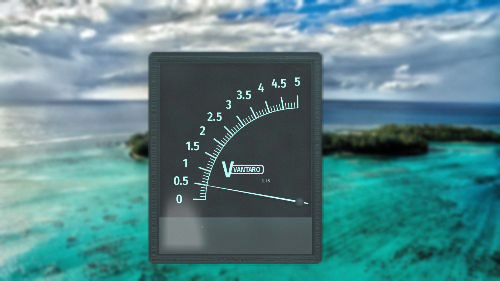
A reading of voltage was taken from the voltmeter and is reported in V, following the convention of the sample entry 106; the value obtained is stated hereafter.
0.5
